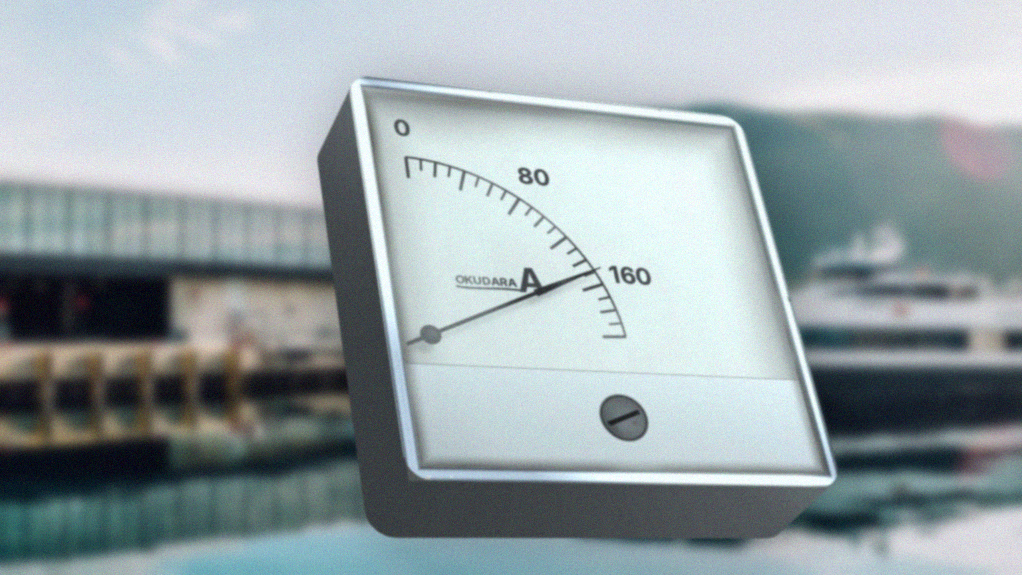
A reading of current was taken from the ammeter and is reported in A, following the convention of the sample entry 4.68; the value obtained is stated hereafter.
150
